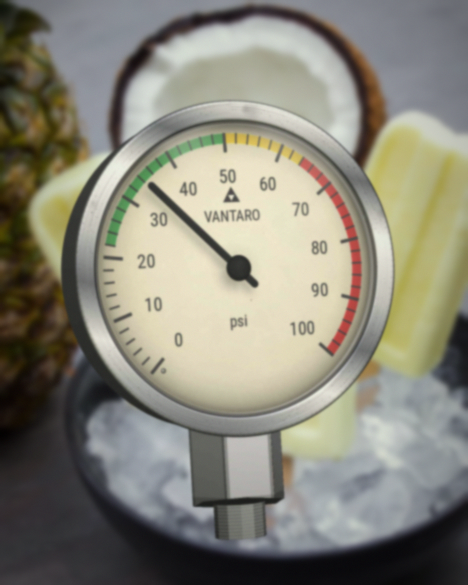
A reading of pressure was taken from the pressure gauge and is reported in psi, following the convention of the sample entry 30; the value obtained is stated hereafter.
34
